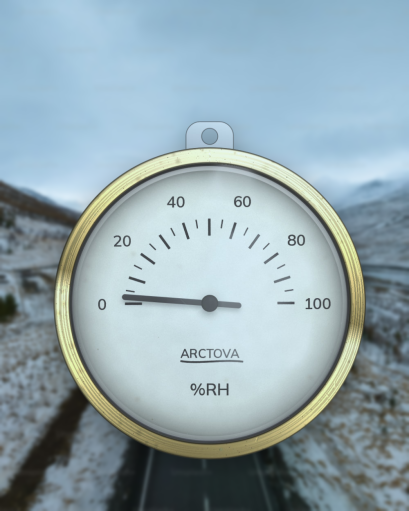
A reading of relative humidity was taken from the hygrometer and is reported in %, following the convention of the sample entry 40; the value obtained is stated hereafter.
2.5
